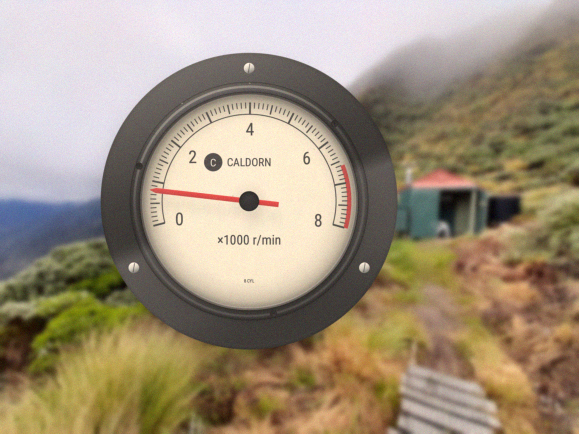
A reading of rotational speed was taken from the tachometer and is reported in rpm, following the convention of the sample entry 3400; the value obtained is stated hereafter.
800
